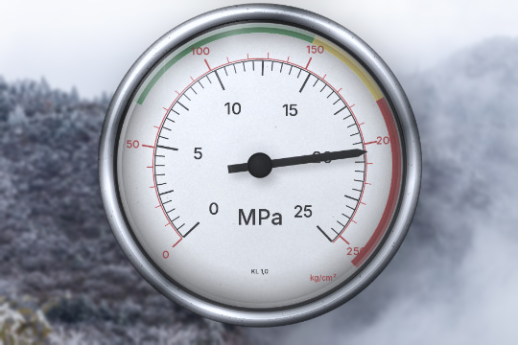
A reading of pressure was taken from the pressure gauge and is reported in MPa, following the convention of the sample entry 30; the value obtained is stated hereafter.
20
